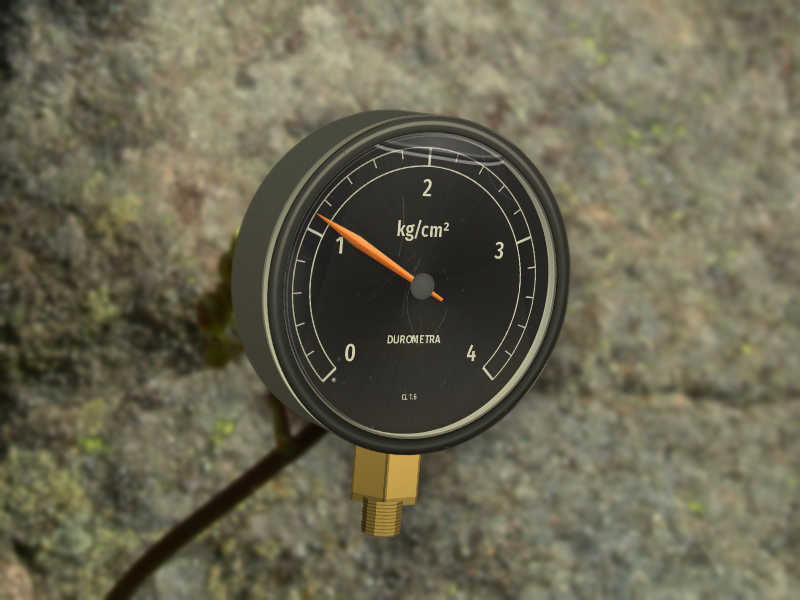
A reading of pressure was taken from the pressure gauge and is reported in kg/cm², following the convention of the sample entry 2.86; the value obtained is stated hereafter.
1.1
